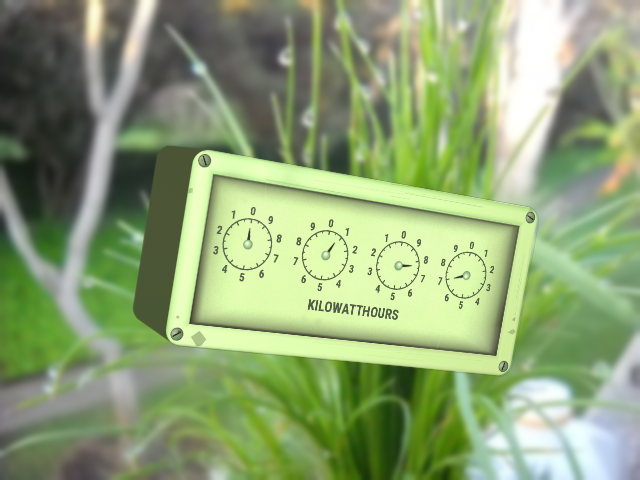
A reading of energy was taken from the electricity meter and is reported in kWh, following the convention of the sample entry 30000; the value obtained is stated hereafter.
77
